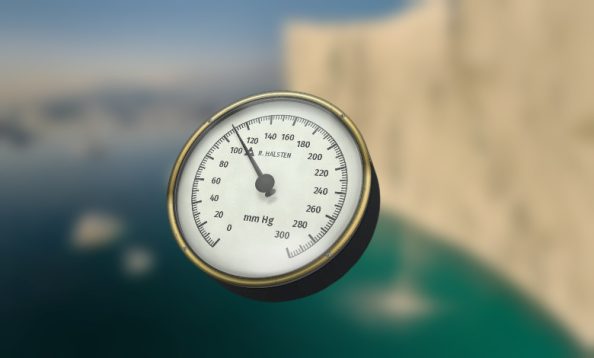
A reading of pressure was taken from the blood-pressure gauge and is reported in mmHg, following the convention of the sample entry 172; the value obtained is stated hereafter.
110
